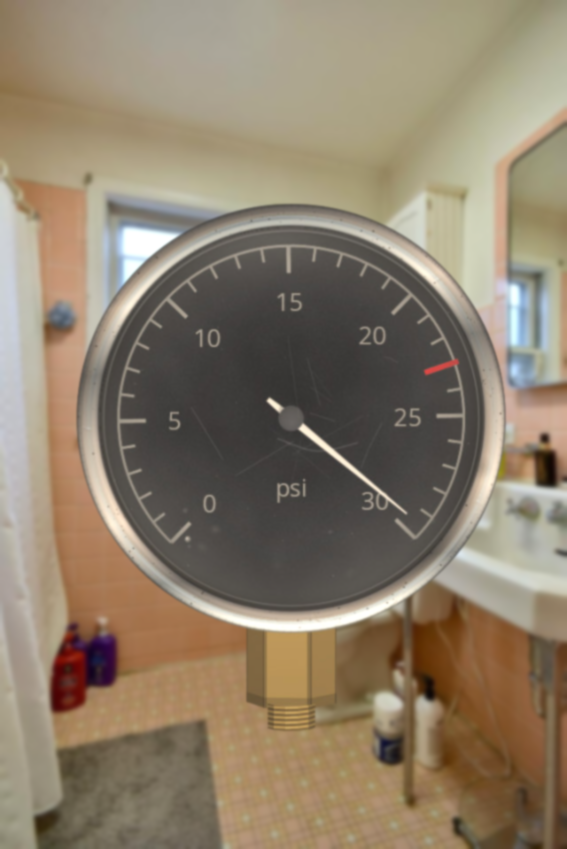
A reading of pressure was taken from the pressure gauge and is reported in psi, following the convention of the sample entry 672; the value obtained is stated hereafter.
29.5
